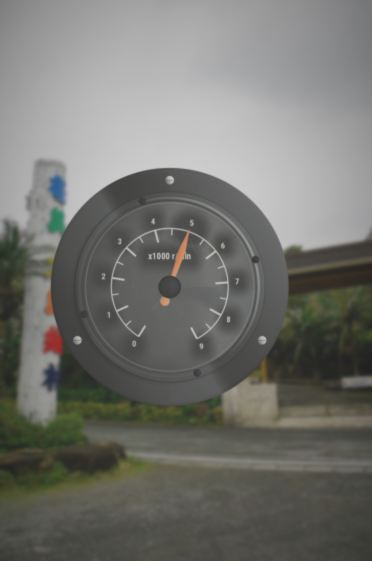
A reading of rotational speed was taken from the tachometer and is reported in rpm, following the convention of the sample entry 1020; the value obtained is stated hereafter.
5000
